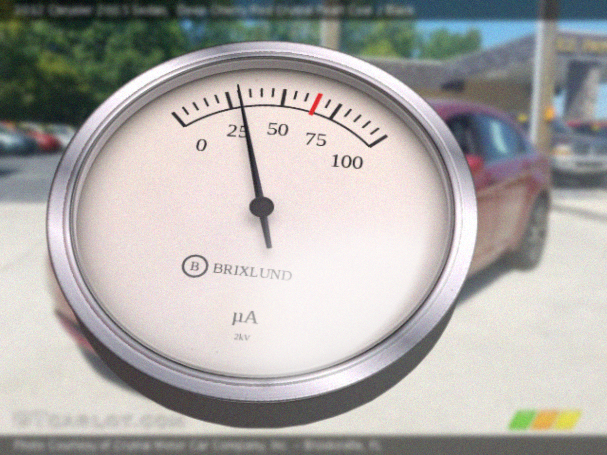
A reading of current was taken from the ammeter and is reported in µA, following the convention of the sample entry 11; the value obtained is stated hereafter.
30
